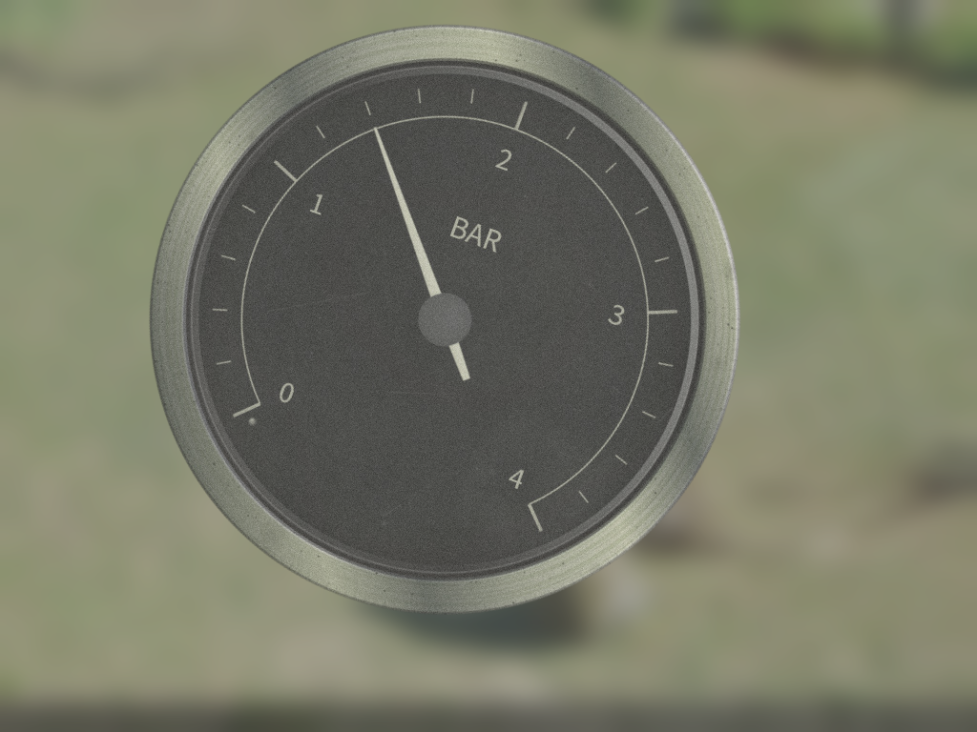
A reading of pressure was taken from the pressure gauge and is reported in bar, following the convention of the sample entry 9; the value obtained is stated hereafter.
1.4
